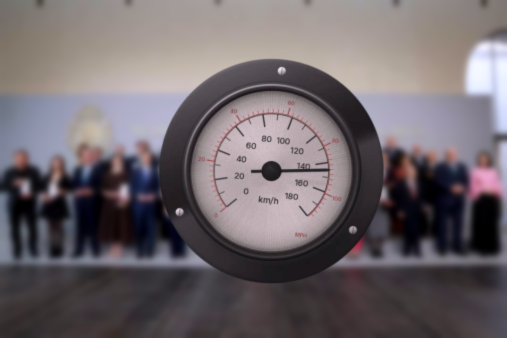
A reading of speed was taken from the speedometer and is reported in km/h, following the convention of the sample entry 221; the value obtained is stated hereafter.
145
